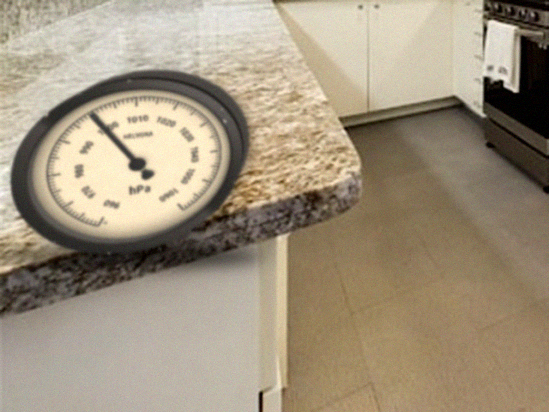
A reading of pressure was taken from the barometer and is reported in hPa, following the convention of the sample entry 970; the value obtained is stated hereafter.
1000
